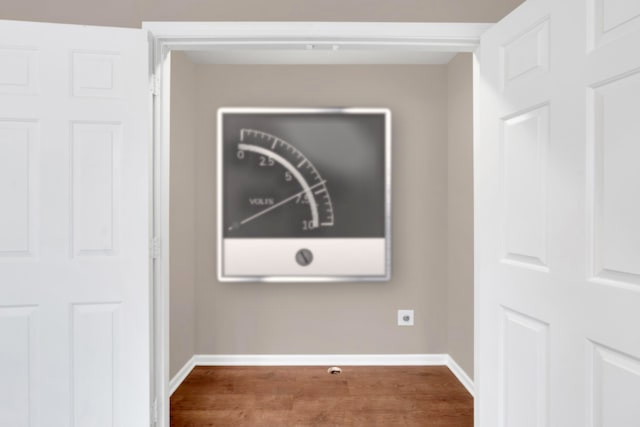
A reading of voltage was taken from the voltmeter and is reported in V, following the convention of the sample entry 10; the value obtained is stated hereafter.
7
